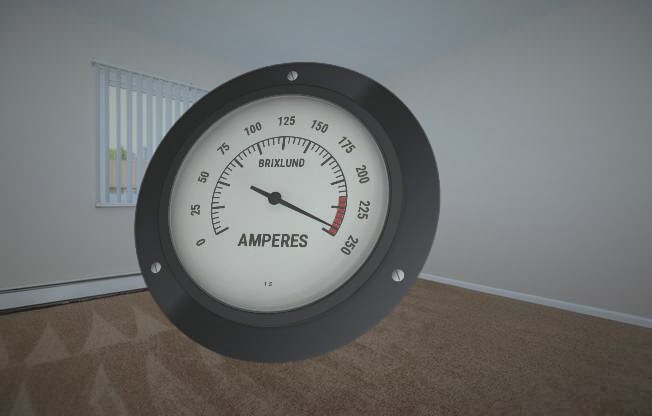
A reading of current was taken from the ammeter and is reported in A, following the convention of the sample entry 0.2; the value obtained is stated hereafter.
245
